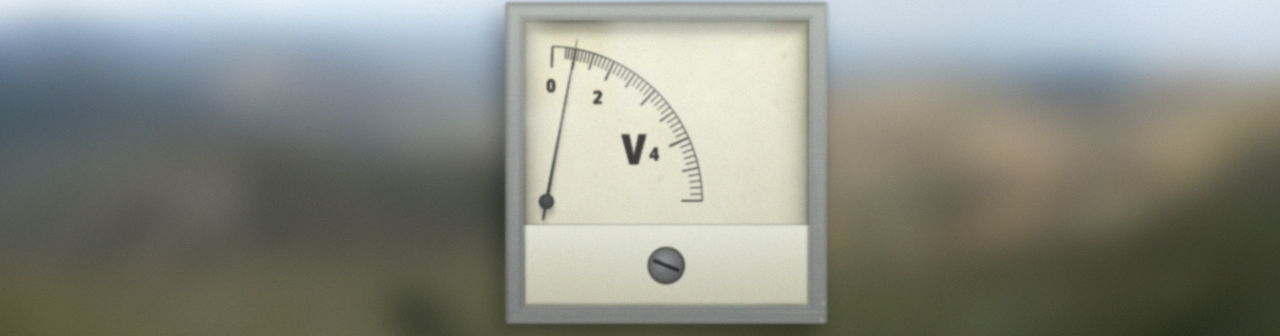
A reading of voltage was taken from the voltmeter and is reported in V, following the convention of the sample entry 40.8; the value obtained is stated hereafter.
1
